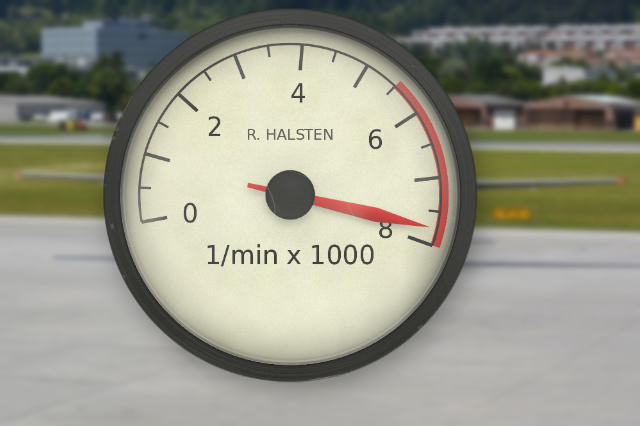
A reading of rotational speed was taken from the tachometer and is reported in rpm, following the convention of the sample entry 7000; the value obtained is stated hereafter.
7750
